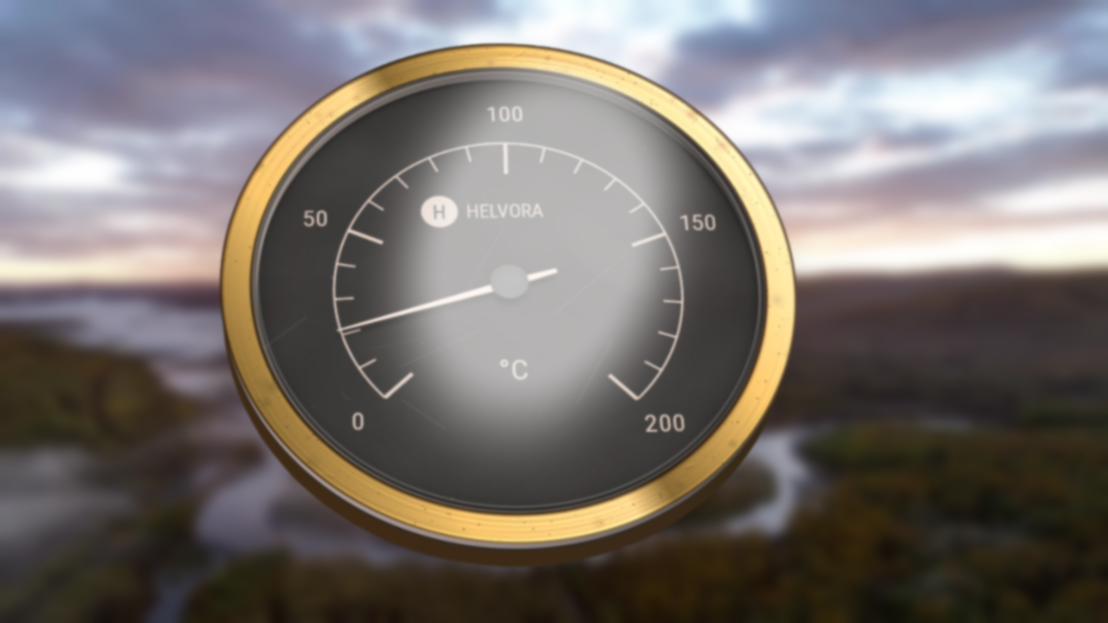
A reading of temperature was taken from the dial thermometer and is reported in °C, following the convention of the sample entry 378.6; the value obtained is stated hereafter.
20
